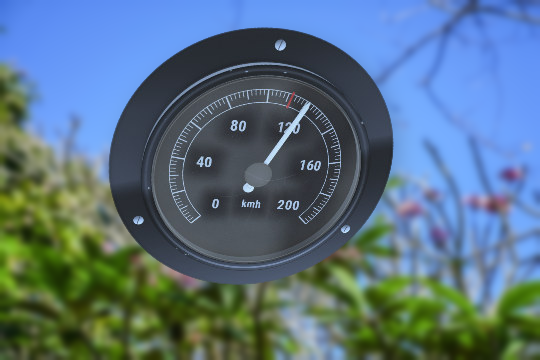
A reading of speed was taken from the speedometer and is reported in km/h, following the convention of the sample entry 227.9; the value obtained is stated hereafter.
120
